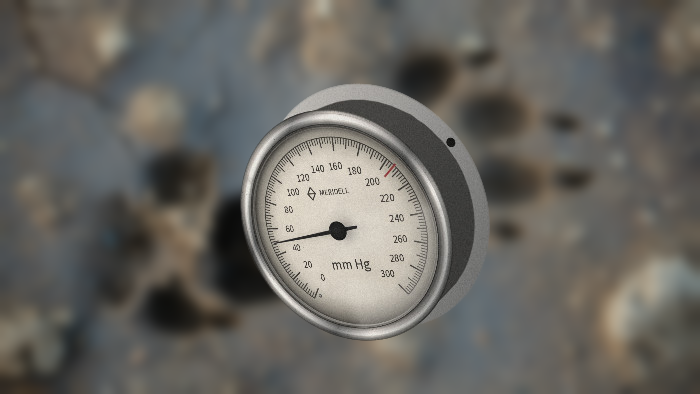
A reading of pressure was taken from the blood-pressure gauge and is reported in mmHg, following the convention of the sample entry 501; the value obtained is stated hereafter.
50
